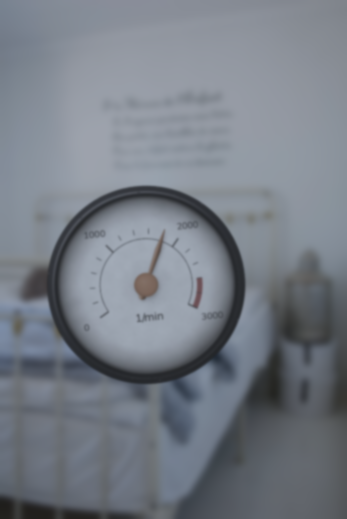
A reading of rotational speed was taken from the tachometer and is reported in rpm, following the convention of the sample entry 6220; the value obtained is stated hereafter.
1800
